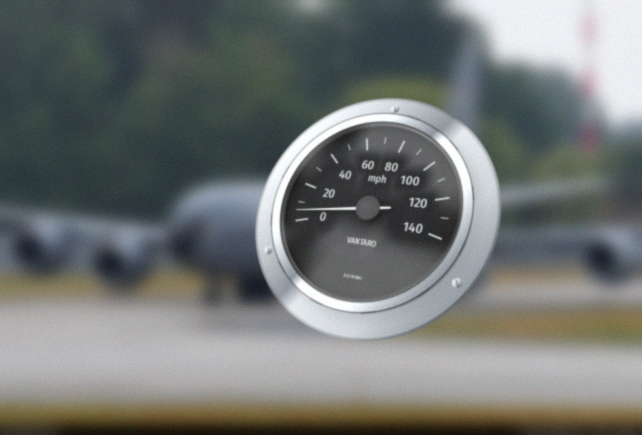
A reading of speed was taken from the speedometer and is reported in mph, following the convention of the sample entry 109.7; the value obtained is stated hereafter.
5
